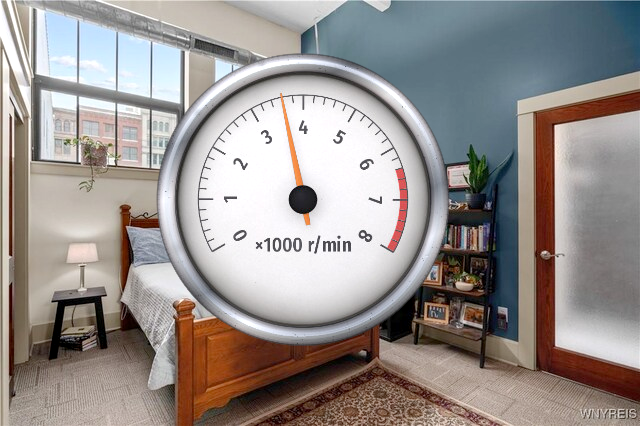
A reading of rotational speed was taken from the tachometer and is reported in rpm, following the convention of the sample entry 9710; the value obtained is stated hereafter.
3600
